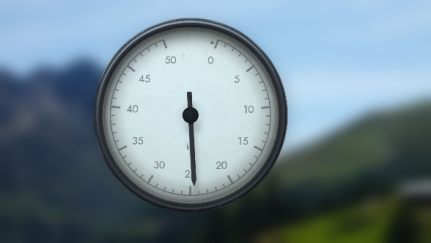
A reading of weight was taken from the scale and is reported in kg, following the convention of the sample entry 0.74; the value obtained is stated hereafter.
24.5
